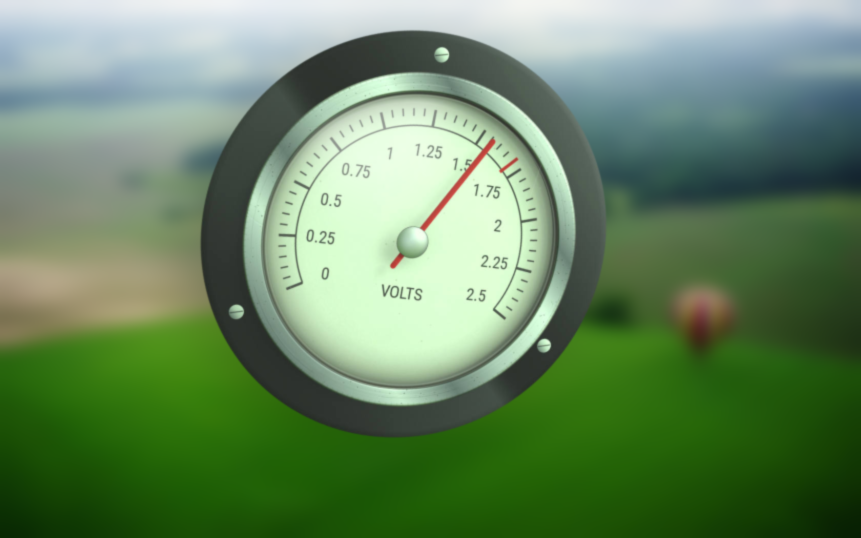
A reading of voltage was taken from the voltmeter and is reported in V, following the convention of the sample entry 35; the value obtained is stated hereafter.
1.55
